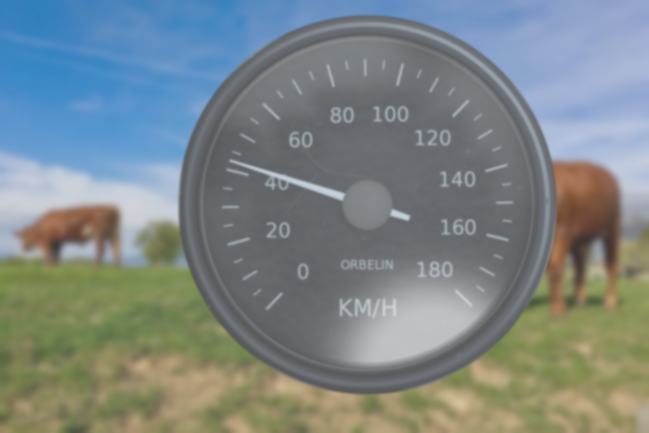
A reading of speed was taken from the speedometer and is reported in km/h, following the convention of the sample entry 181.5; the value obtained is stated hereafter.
42.5
